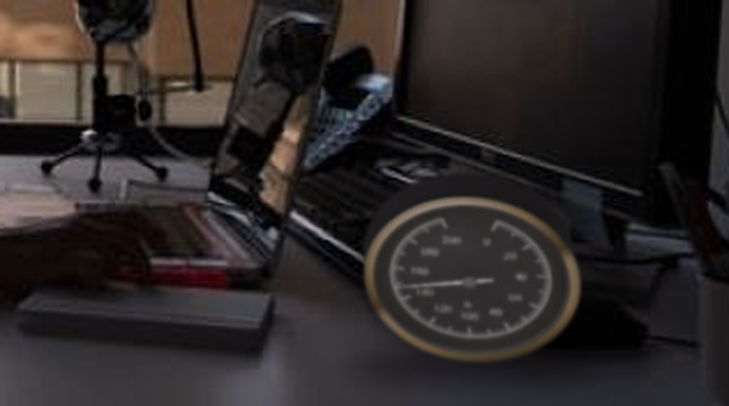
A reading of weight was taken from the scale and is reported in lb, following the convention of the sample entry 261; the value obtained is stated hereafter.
150
